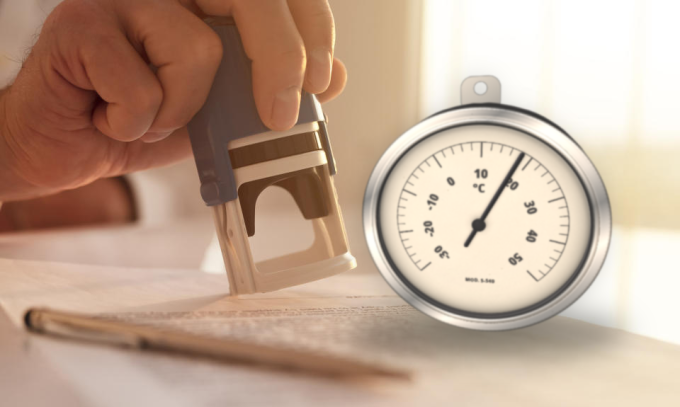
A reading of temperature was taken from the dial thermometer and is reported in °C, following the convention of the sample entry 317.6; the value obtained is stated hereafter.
18
